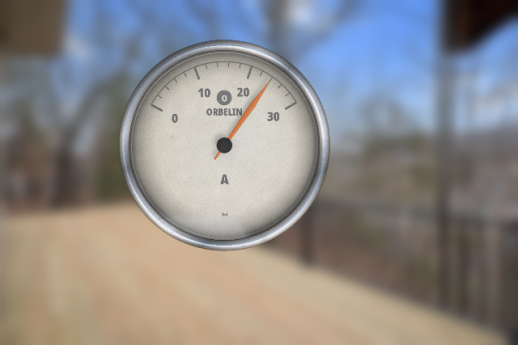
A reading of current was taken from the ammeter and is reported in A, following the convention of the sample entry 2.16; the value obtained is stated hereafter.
24
